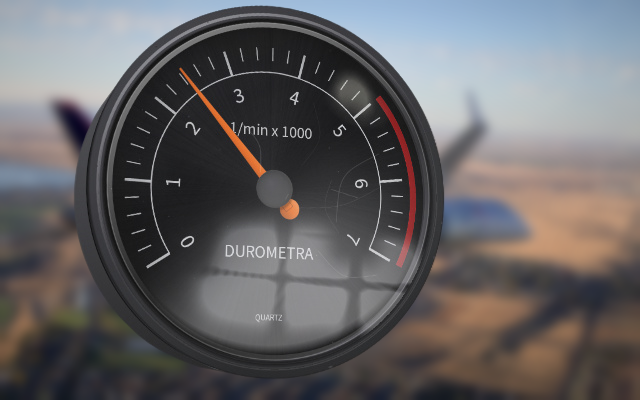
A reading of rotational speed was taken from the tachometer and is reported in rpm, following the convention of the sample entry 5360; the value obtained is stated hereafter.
2400
